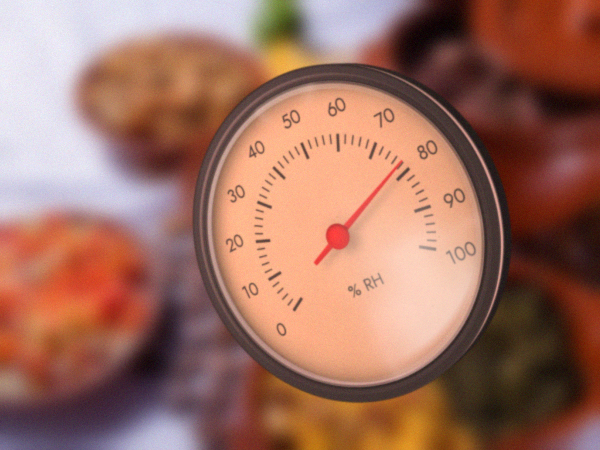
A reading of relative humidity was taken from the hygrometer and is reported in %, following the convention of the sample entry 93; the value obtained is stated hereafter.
78
